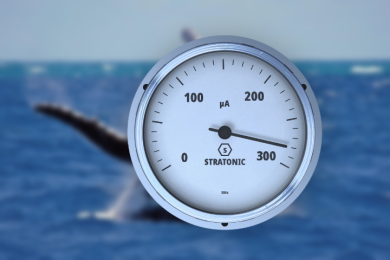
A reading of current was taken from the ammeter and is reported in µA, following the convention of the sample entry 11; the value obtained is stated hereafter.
280
